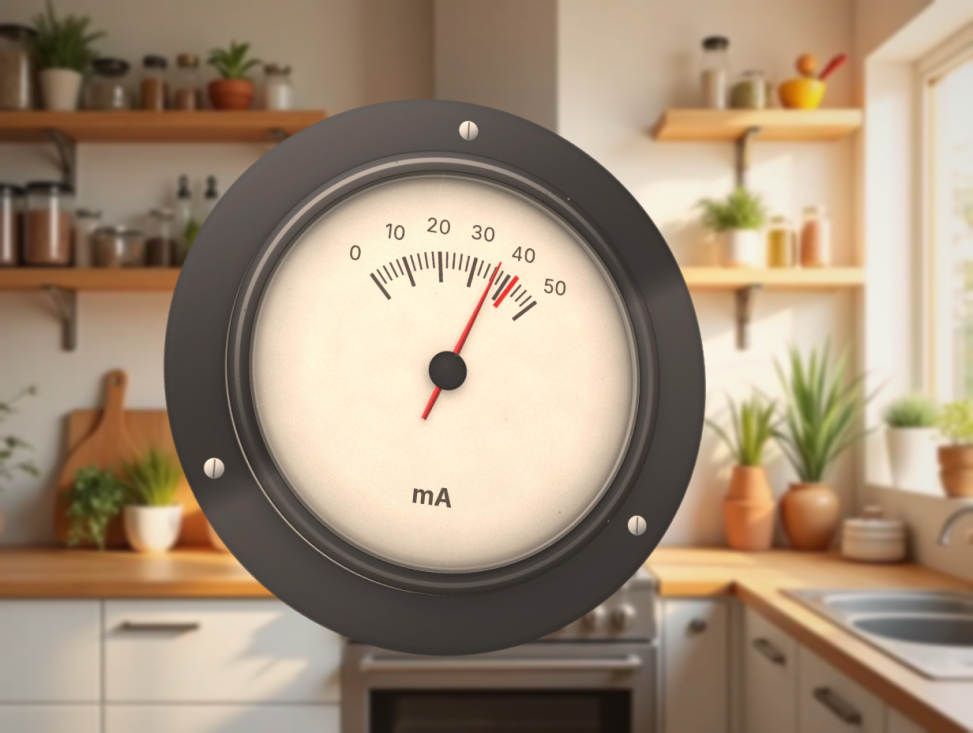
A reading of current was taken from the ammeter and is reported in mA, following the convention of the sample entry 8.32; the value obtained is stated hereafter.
36
